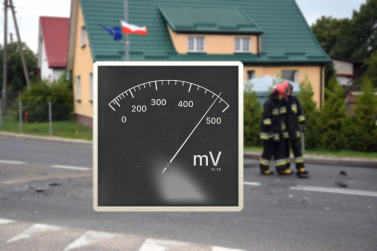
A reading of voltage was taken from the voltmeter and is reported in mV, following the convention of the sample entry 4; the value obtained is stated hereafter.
470
